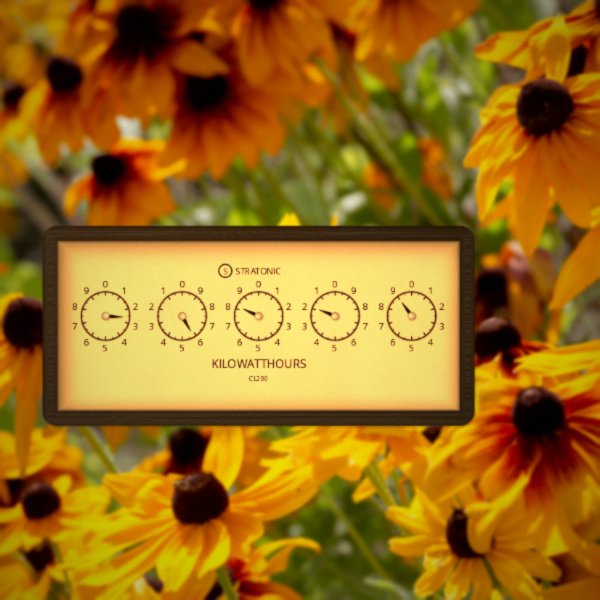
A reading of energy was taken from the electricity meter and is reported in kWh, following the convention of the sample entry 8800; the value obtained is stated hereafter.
25819
